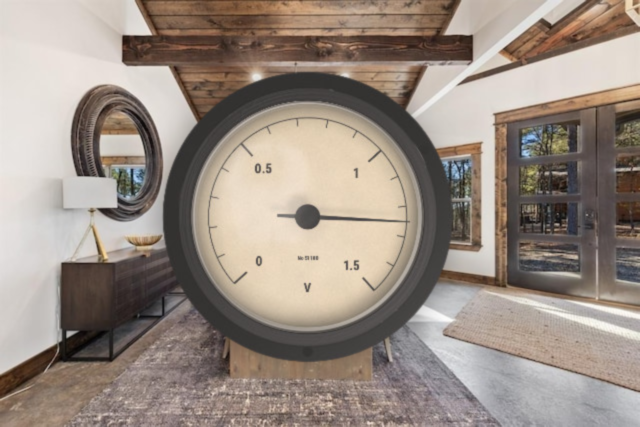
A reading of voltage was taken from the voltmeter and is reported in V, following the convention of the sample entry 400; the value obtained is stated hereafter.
1.25
